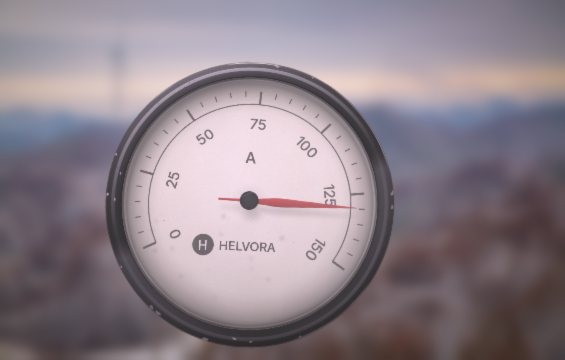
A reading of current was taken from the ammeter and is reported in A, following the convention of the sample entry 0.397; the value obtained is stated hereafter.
130
